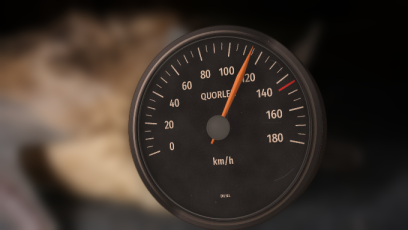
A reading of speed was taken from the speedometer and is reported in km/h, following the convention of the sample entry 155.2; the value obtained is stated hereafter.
115
